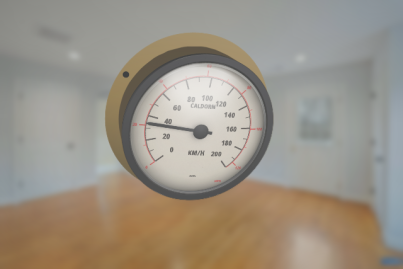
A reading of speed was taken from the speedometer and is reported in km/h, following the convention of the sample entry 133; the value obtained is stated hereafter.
35
